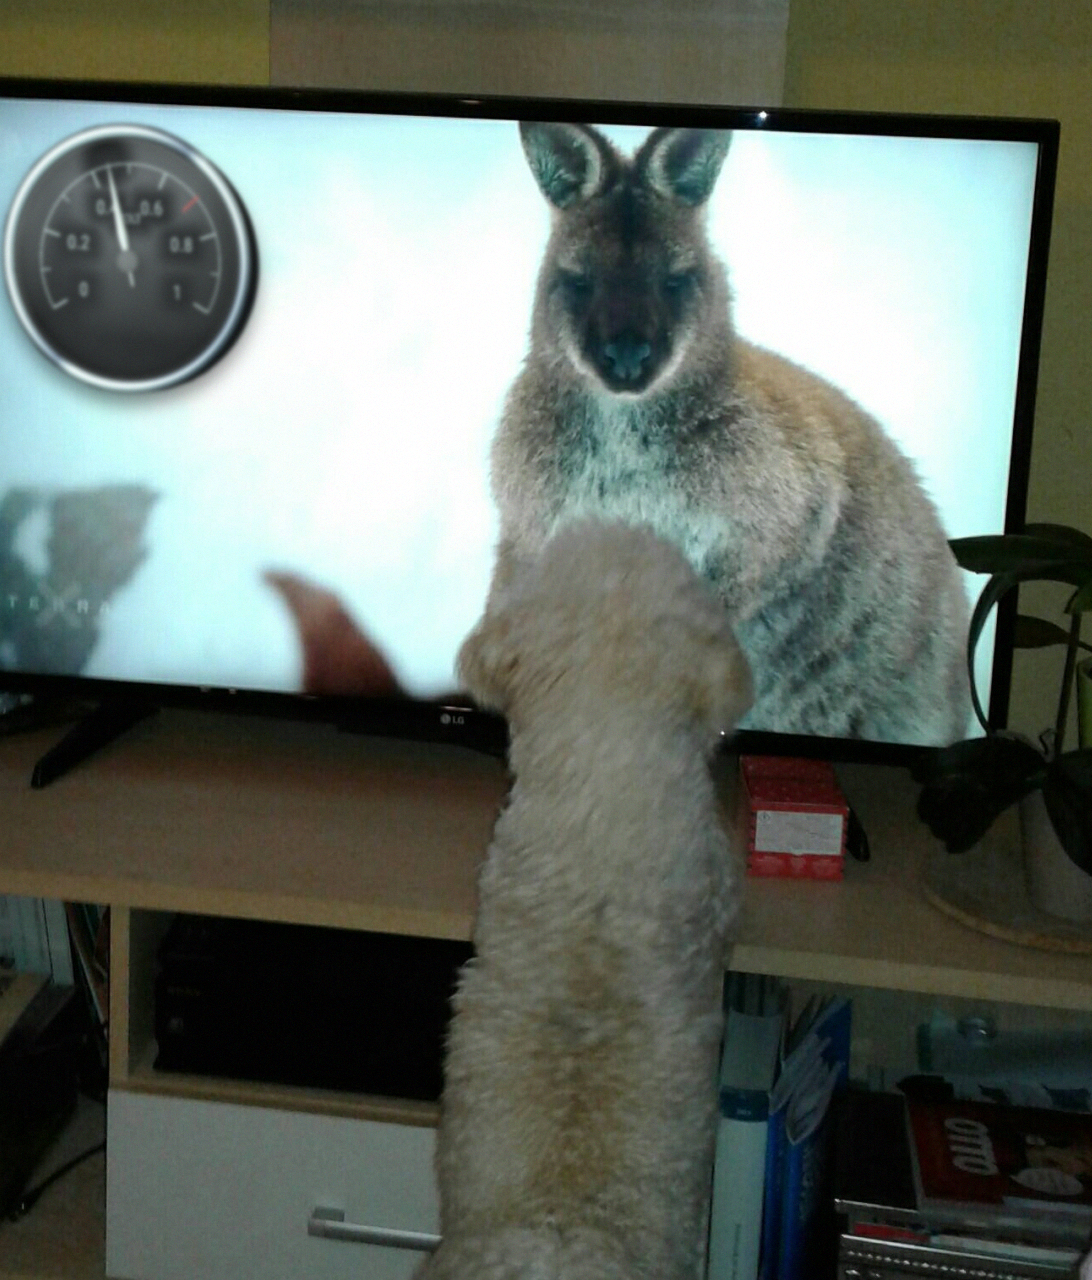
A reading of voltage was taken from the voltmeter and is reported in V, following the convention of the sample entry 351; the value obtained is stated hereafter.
0.45
